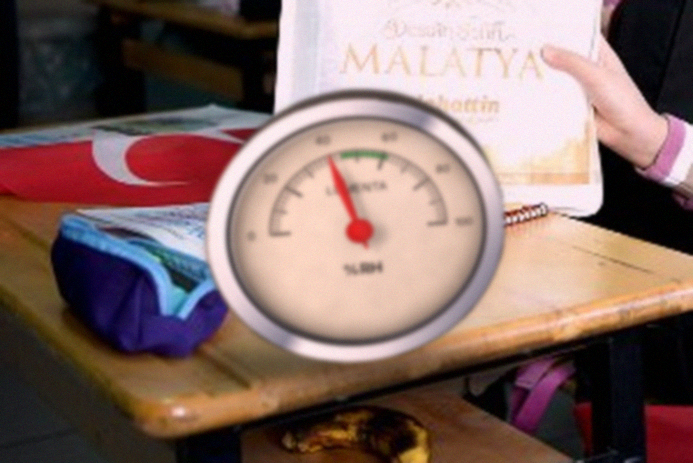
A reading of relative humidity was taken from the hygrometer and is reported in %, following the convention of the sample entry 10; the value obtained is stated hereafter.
40
